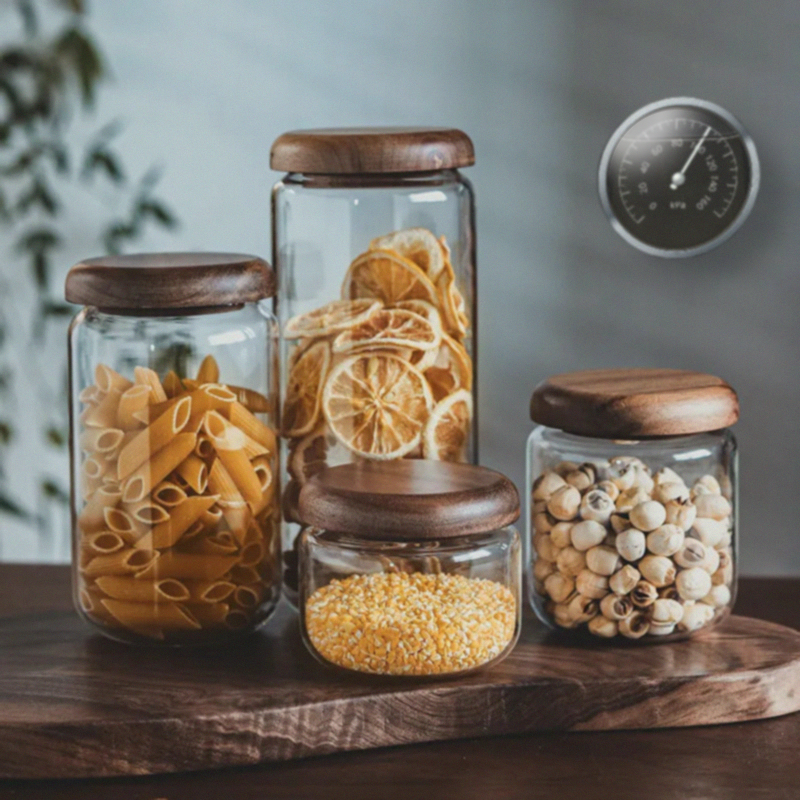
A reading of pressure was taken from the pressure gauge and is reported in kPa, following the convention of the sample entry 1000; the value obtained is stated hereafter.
100
